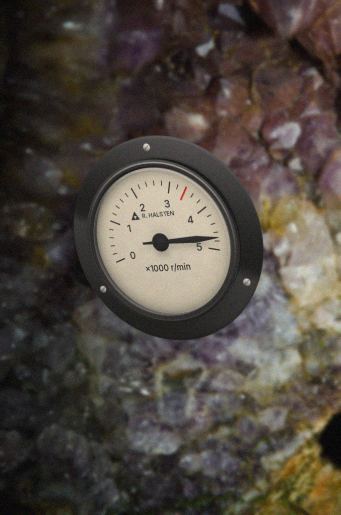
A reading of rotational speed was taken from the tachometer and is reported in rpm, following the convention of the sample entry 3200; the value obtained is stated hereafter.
4700
